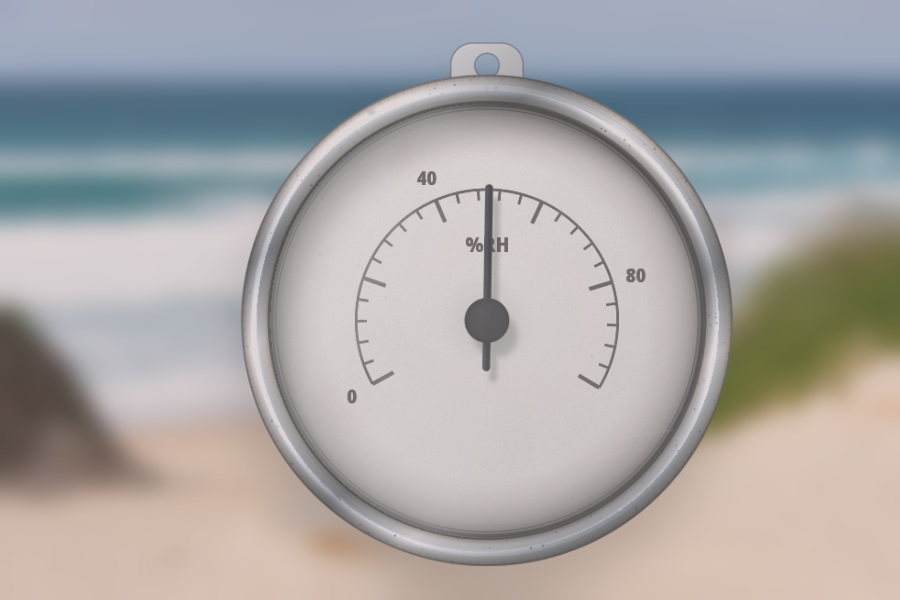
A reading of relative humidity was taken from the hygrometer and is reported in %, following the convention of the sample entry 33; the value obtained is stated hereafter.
50
